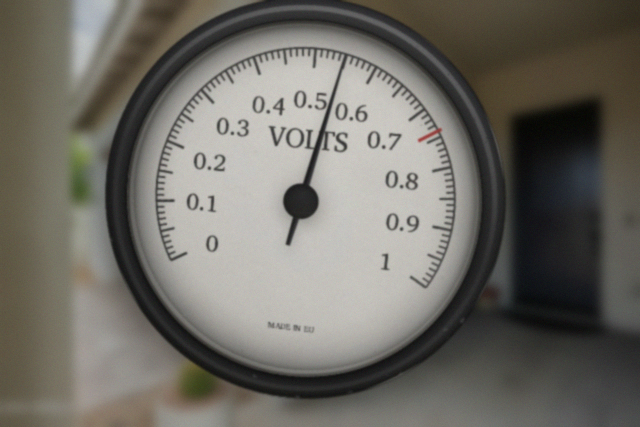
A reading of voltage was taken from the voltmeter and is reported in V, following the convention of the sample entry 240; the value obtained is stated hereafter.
0.55
